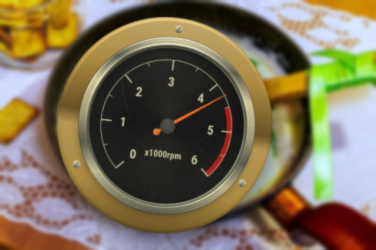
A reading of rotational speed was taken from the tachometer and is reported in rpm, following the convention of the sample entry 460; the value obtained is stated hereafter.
4250
